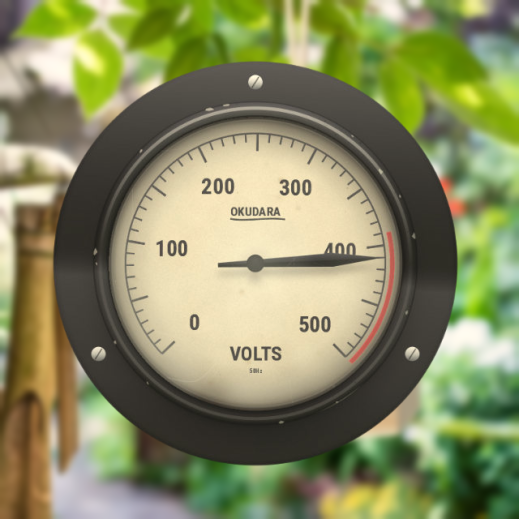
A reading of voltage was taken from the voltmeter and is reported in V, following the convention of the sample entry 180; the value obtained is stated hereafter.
410
